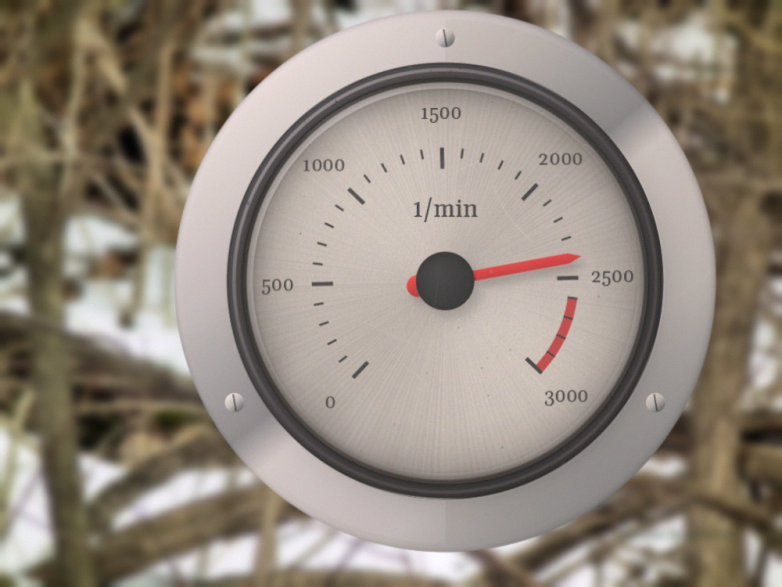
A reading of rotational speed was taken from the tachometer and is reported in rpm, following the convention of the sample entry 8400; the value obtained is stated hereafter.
2400
